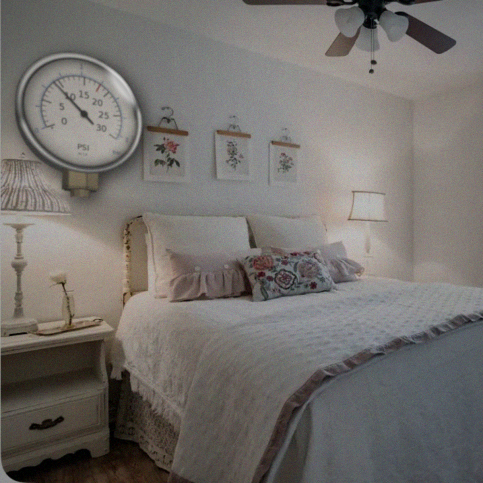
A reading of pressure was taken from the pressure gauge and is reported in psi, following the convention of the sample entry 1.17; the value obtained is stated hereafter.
9
